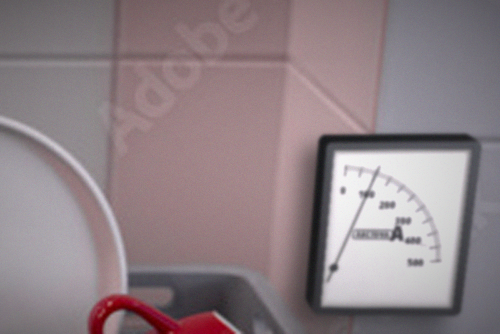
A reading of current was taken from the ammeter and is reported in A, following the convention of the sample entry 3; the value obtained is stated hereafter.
100
